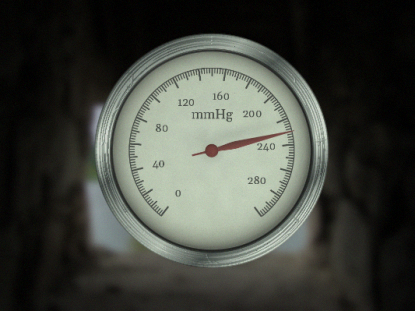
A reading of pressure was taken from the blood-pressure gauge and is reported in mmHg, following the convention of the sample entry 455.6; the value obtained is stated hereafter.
230
